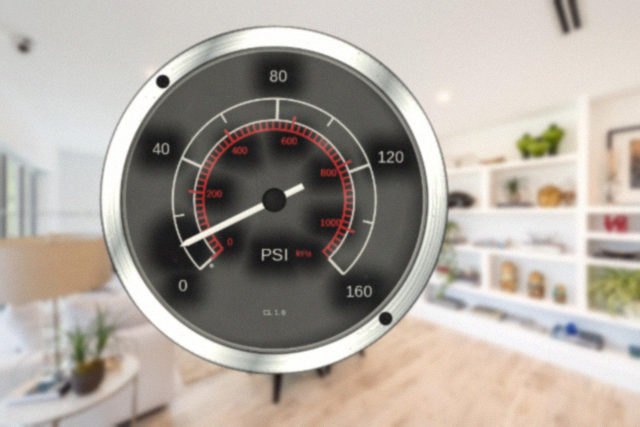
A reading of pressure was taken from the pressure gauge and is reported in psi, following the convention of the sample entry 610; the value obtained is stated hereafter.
10
